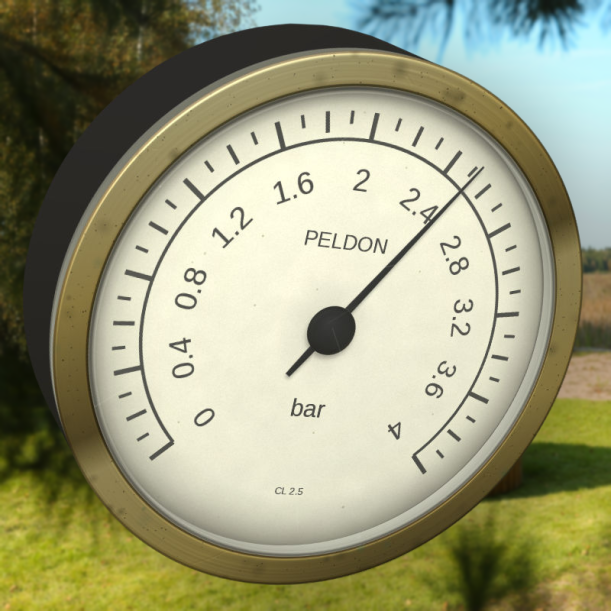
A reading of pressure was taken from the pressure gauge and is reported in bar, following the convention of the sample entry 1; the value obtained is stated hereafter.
2.5
